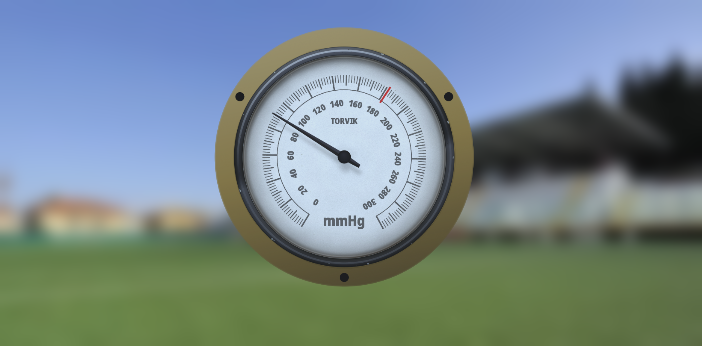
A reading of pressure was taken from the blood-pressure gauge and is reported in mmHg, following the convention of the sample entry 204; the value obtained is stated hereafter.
90
